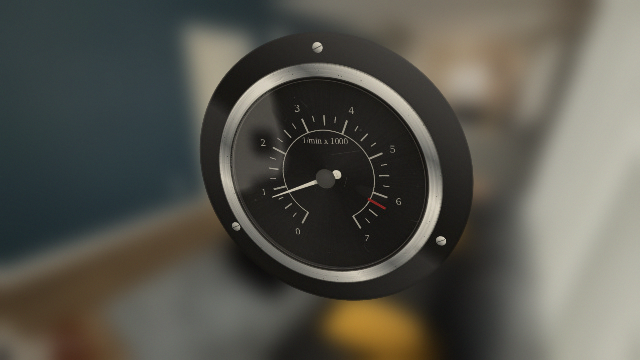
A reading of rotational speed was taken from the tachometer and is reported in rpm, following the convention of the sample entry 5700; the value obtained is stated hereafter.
875
